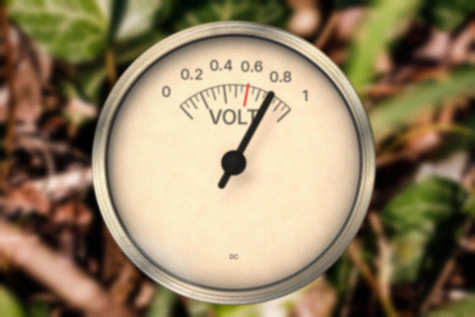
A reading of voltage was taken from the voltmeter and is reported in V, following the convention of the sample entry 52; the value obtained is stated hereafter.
0.8
